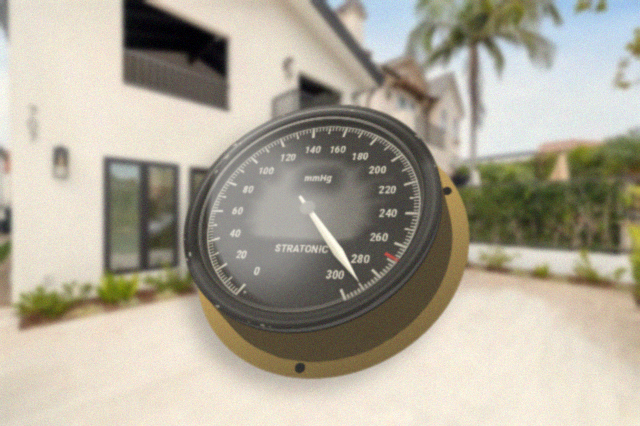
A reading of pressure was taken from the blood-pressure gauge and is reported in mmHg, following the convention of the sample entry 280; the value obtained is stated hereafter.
290
